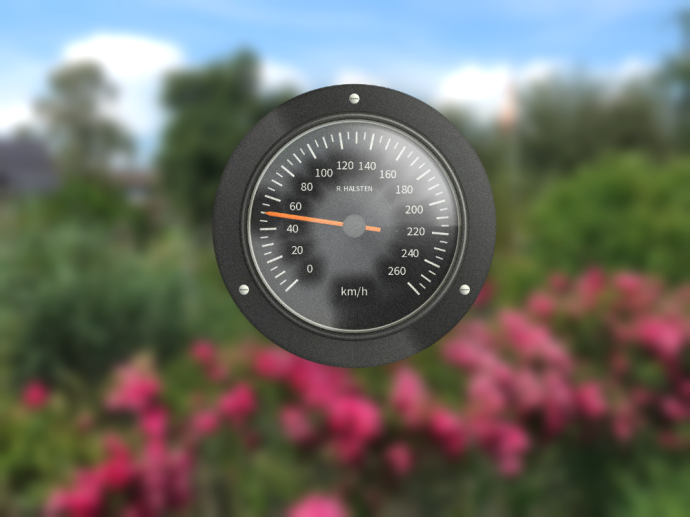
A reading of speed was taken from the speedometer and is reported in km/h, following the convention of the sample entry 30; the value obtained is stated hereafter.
50
